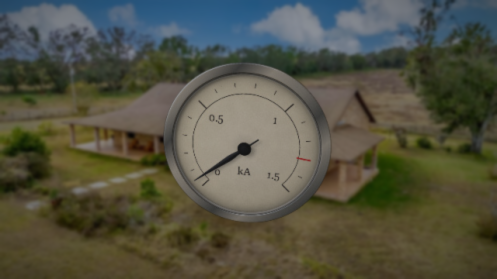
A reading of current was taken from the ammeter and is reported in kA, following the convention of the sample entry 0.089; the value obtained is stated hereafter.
0.05
